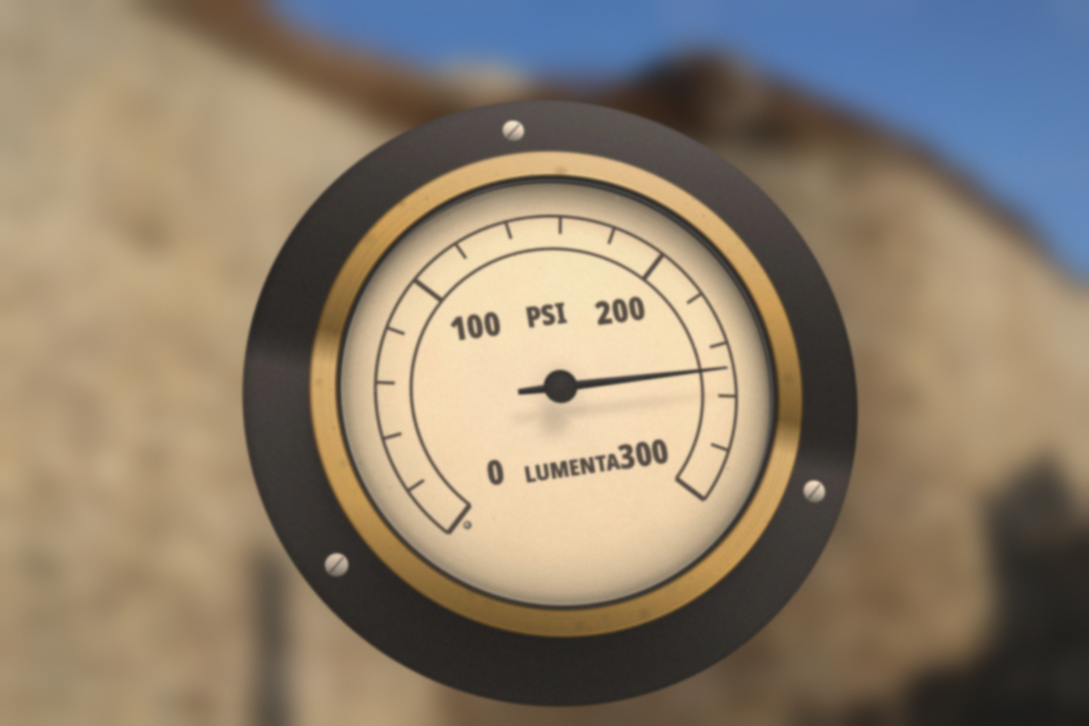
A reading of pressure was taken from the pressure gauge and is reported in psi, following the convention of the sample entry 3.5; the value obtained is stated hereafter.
250
